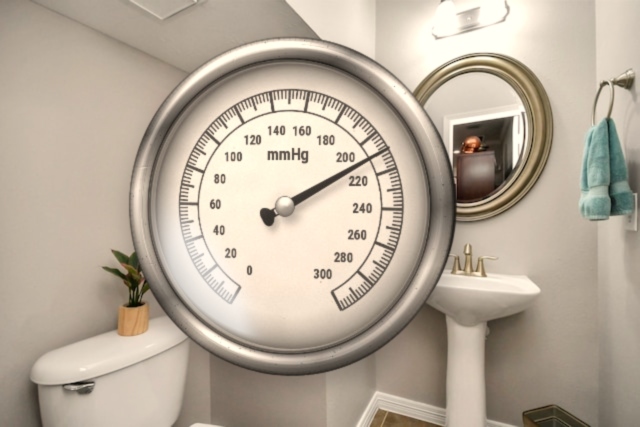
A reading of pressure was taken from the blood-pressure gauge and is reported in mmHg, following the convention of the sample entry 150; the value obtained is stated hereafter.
210
